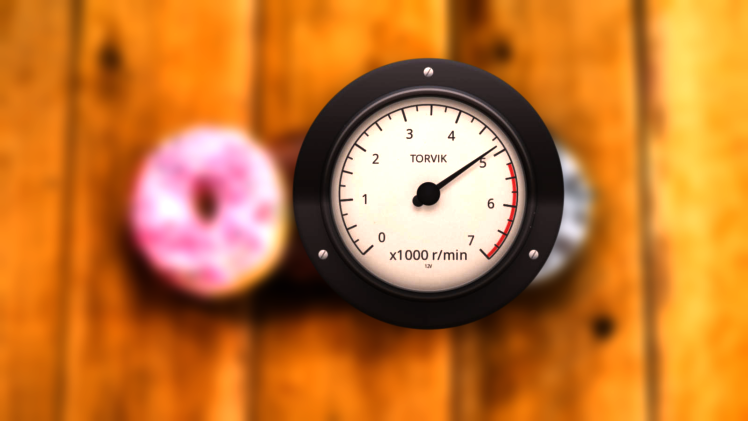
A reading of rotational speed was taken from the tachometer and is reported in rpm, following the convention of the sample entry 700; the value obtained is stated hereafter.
4875
